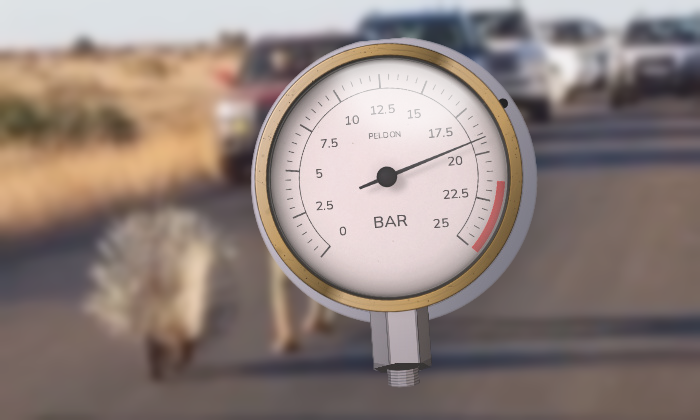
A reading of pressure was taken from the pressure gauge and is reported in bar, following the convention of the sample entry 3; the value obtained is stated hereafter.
19.25
